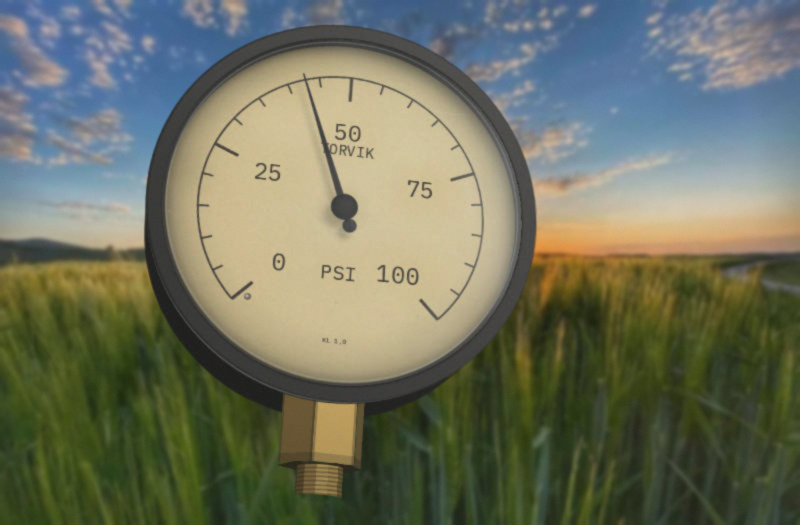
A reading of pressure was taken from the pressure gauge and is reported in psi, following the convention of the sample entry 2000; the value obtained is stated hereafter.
42.5
